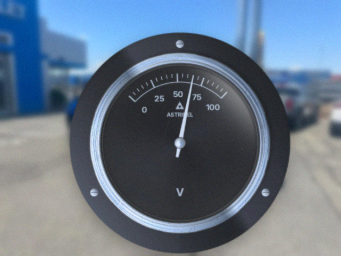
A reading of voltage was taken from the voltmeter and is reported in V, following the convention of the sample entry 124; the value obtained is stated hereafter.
65
